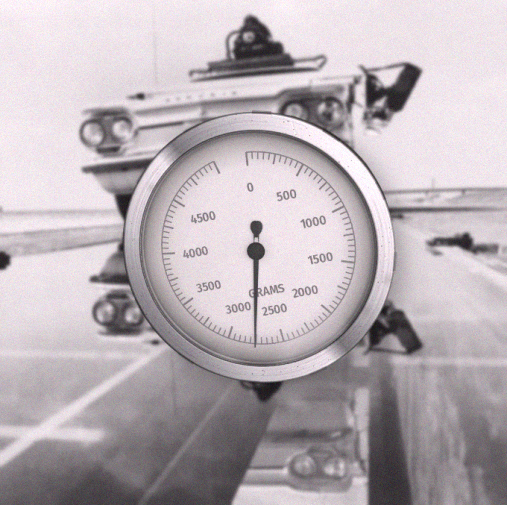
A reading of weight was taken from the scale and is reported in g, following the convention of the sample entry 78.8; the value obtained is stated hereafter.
2750
